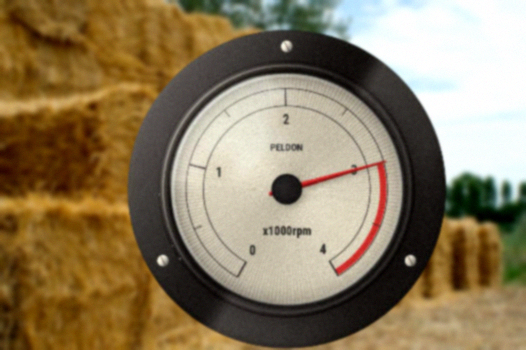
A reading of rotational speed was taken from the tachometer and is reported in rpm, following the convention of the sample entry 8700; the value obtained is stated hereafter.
3000
